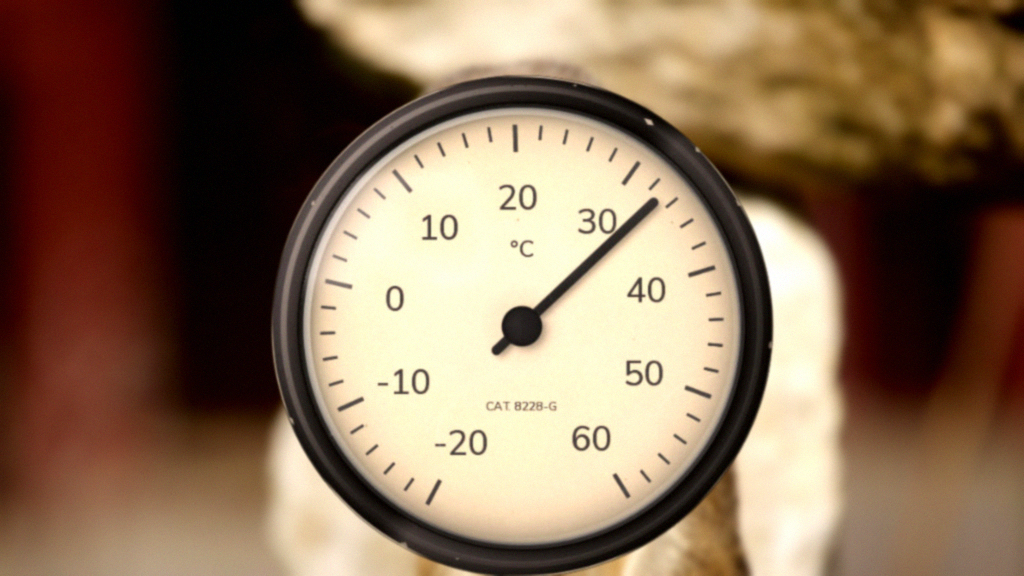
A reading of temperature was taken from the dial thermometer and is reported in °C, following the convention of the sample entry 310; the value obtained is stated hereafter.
33
